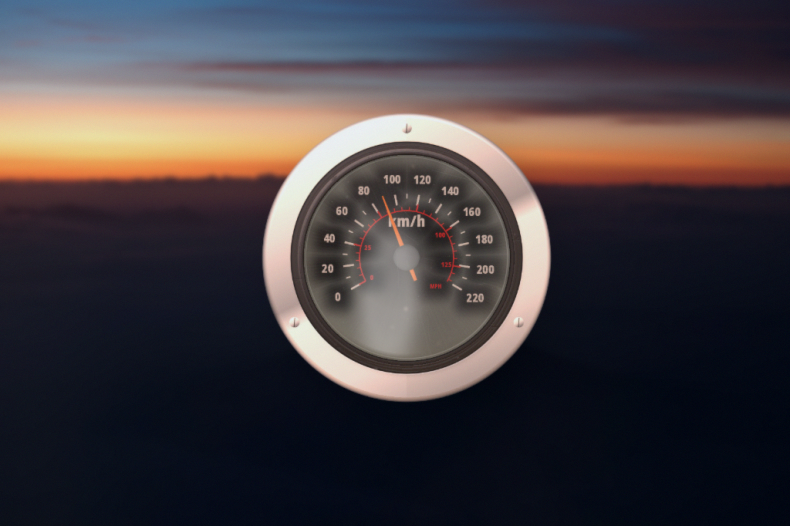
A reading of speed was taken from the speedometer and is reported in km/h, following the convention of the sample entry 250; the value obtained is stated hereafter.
90
